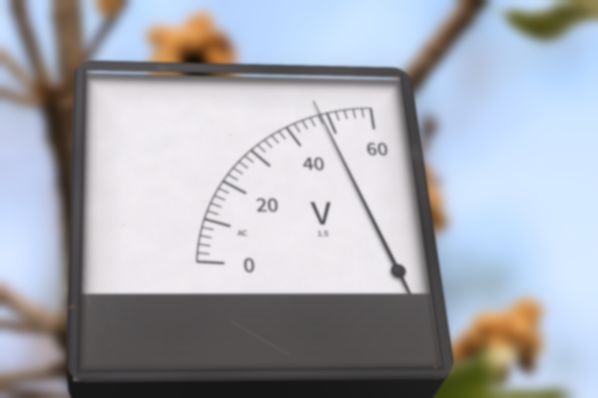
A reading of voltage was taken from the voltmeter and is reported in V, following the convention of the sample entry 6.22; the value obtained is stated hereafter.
48
